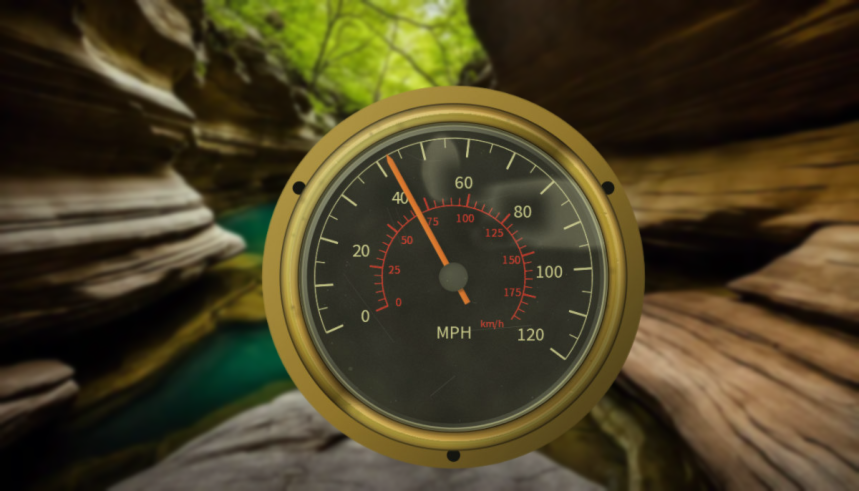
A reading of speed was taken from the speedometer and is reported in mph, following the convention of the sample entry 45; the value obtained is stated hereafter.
42.5
